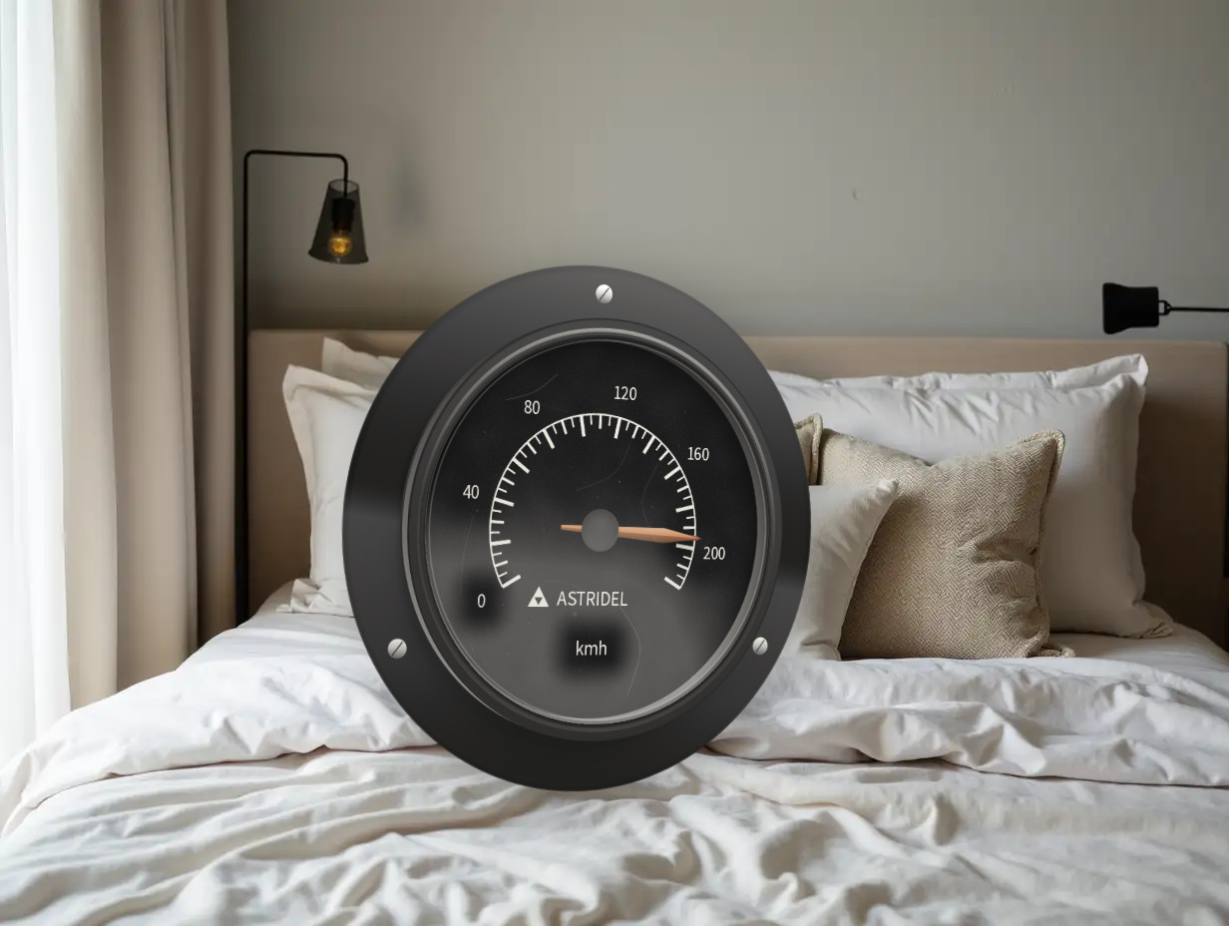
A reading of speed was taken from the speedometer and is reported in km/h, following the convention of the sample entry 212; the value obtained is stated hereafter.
195
